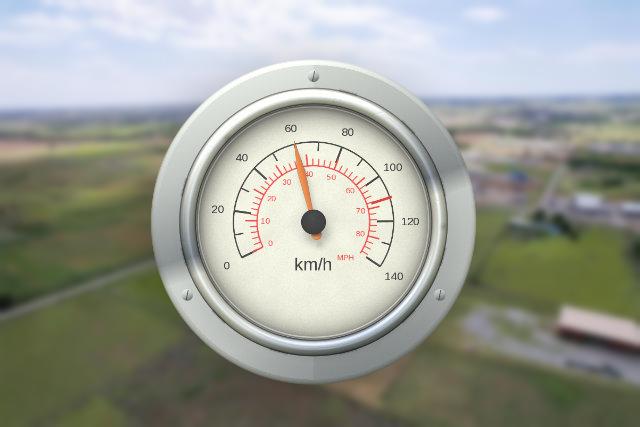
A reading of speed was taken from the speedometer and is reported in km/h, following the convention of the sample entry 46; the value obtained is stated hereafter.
60
